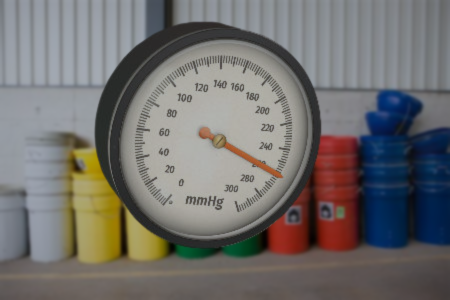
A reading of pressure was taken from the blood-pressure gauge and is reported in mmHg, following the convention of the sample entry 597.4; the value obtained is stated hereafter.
260
